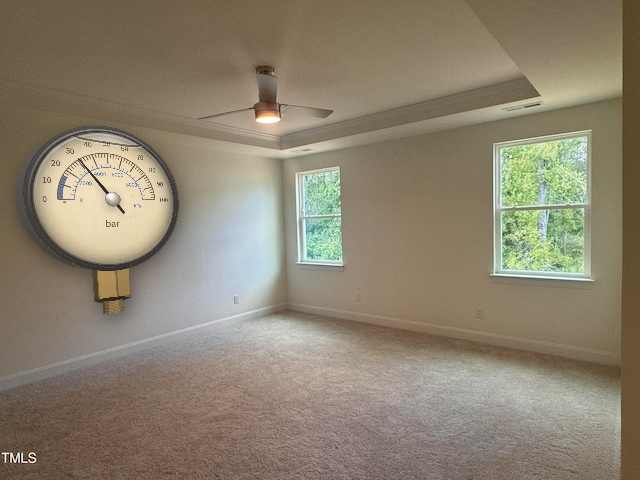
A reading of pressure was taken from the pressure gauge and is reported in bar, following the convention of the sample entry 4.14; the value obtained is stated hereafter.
30
